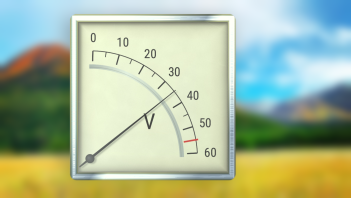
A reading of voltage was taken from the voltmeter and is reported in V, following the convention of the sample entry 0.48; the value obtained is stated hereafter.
35
